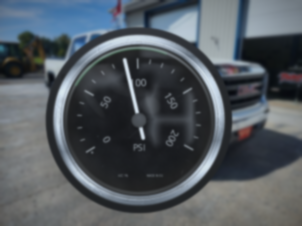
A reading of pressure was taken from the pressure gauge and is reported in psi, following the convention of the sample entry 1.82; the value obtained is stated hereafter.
90
